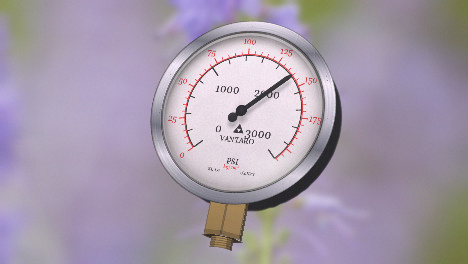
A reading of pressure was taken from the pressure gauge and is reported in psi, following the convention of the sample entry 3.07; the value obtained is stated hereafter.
2000
